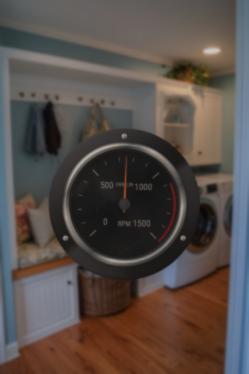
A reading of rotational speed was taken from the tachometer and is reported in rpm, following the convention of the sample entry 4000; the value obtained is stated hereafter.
750
